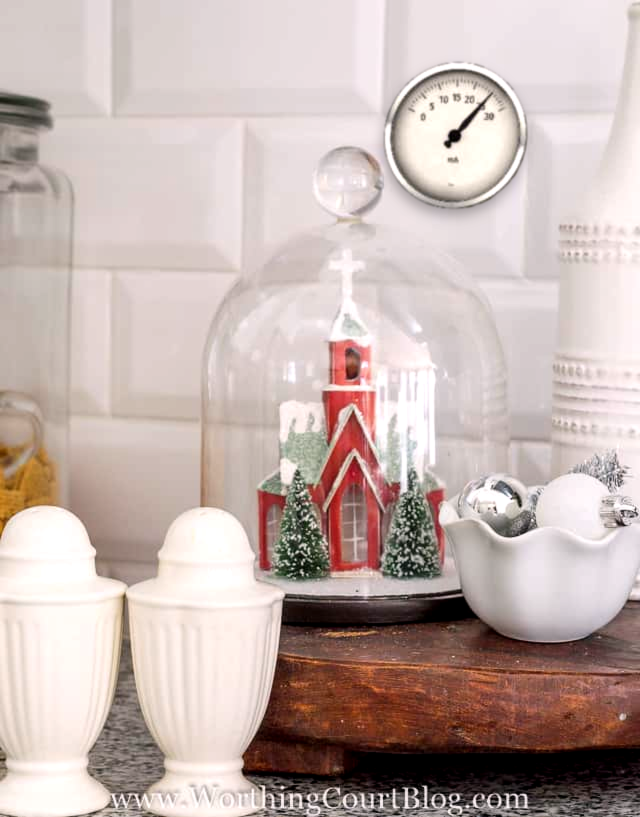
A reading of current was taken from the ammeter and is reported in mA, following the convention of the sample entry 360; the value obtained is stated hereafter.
25
